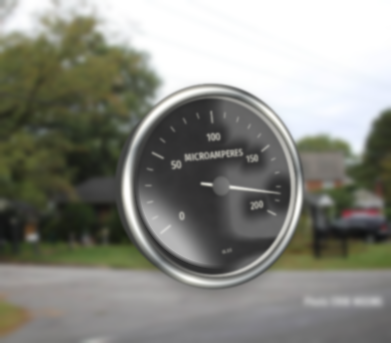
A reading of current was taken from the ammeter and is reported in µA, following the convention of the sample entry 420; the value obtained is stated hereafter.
185
